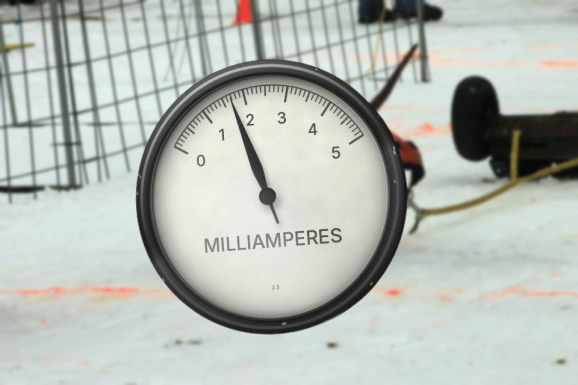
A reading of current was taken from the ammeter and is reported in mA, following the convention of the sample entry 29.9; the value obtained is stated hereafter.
1.7
